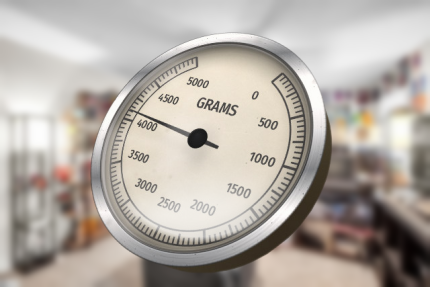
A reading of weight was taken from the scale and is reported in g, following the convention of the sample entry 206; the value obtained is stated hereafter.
4100
